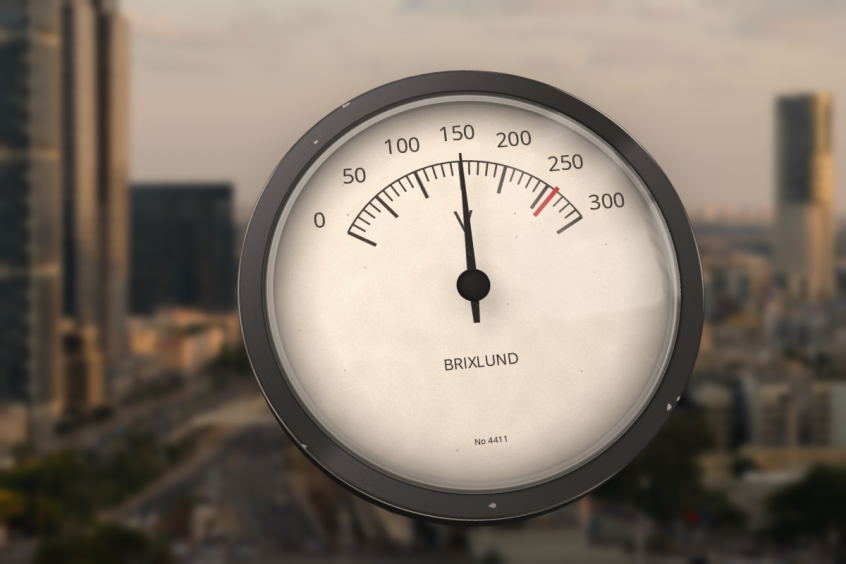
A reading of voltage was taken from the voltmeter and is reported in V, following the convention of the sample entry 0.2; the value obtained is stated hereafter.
150
